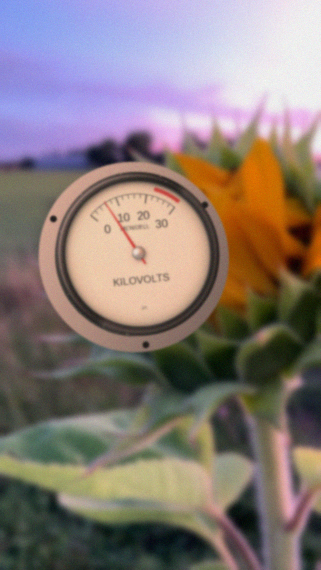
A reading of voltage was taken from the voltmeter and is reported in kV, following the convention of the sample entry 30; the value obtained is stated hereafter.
6
